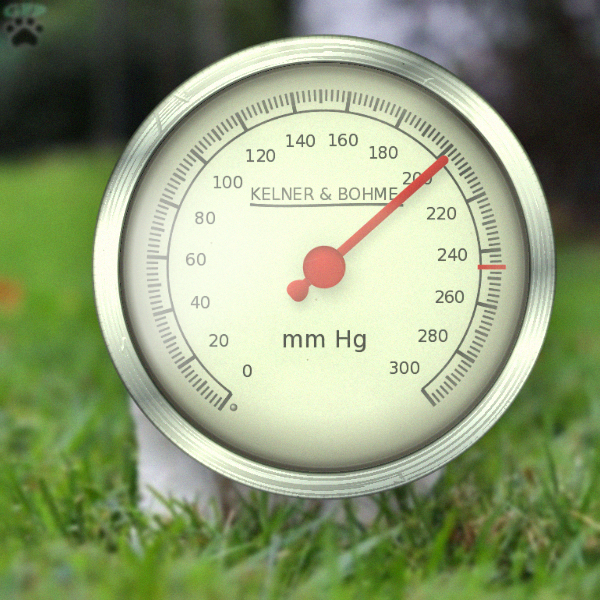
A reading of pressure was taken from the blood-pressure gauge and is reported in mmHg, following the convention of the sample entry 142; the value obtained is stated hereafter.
202
